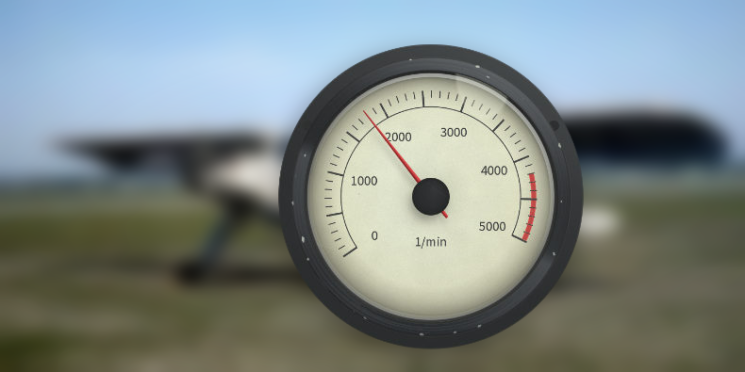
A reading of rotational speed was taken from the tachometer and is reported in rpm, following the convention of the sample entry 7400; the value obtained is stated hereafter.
1800
